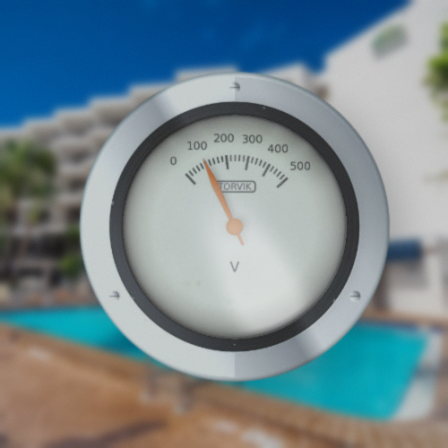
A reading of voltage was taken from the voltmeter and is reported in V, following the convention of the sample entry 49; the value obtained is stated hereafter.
100
